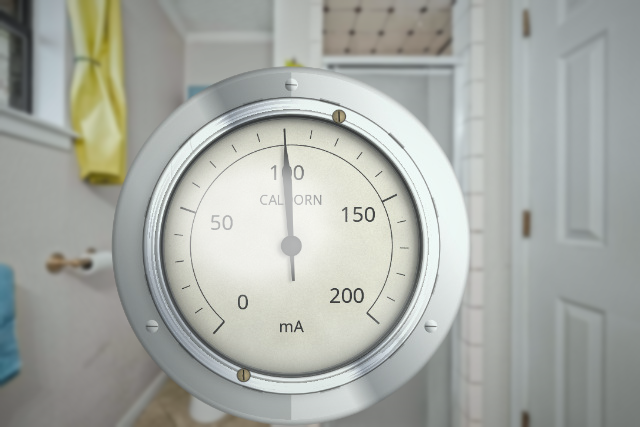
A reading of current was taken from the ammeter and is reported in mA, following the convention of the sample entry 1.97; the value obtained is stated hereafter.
100
